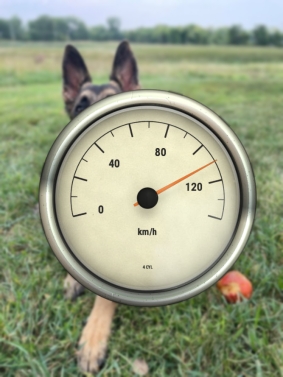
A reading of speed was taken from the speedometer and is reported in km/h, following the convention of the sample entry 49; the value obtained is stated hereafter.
110
